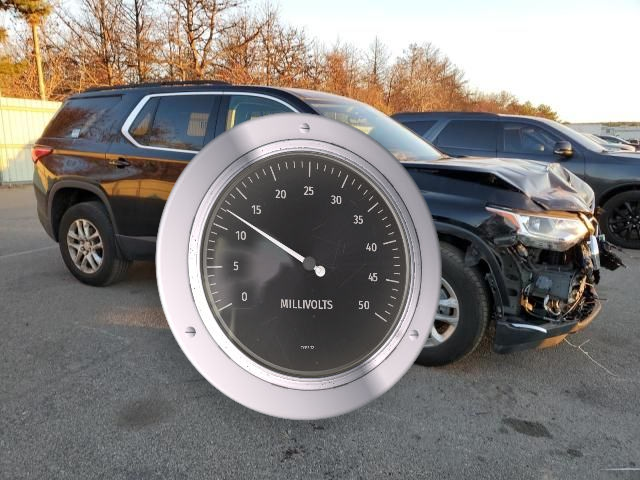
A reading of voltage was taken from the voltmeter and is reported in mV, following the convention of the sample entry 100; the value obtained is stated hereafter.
12
